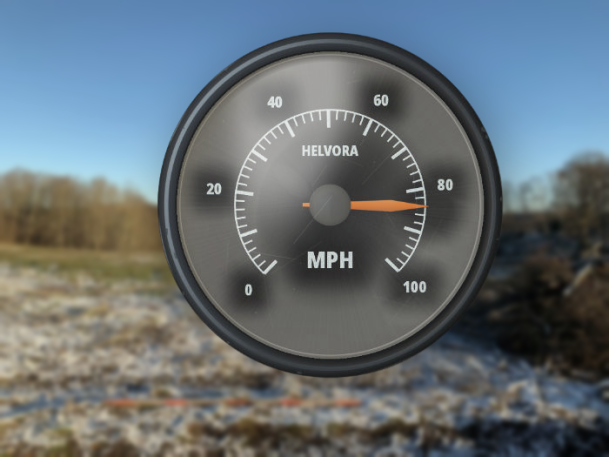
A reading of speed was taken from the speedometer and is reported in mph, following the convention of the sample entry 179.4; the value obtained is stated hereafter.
84
